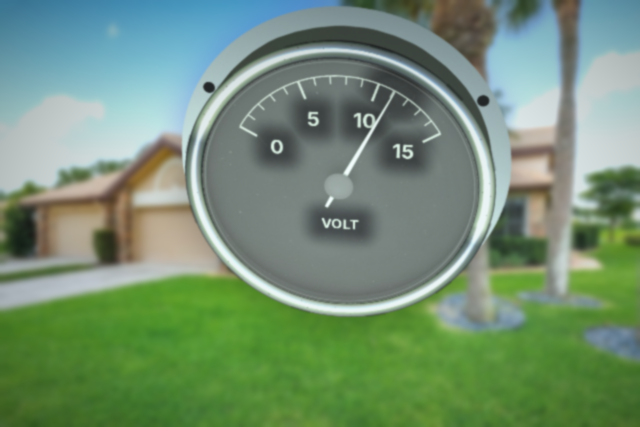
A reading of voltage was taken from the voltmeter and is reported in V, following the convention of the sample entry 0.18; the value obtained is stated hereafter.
11
